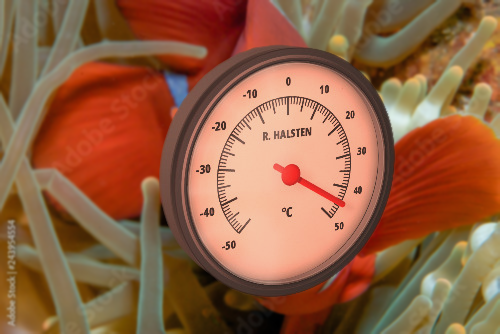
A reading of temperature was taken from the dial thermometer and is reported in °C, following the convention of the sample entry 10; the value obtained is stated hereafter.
45
